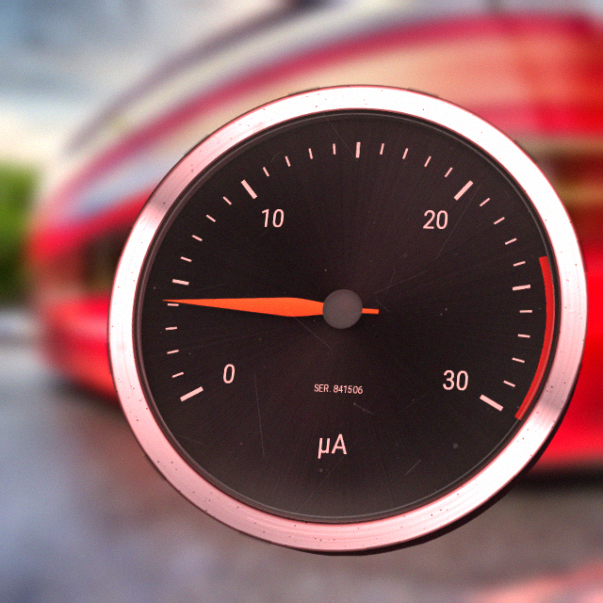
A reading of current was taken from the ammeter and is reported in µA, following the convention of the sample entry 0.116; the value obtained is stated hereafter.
4
